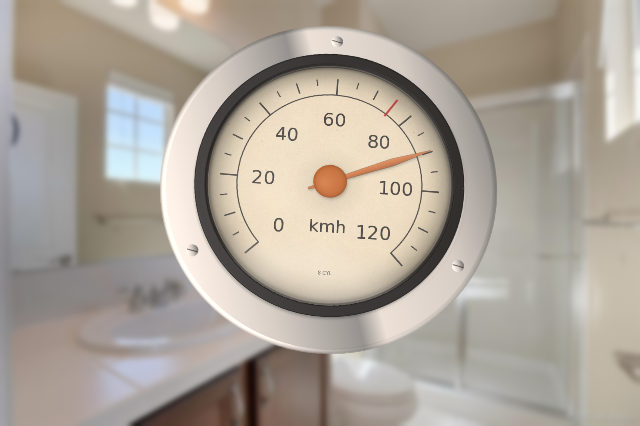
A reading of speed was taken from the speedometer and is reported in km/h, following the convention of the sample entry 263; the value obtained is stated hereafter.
90
